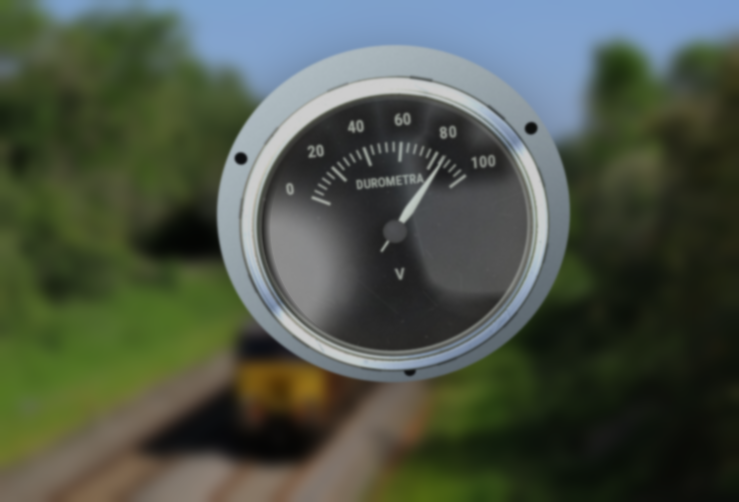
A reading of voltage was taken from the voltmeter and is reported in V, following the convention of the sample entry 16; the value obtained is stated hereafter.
84
